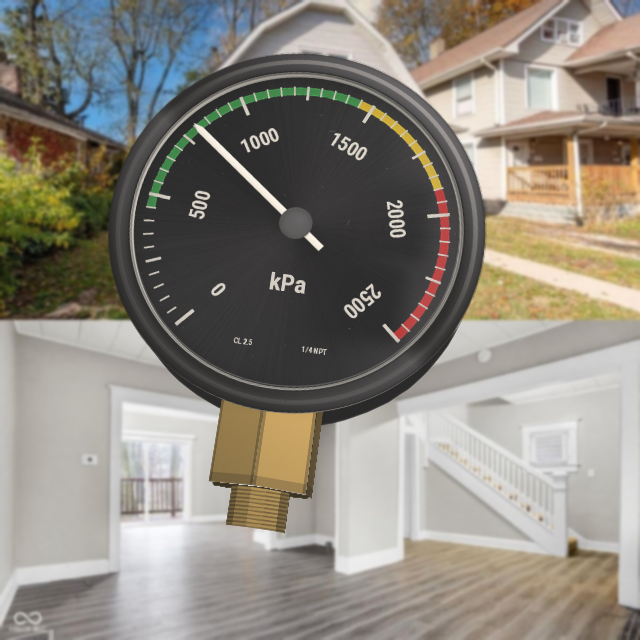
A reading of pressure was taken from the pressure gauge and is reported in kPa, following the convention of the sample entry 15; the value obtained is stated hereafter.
800
